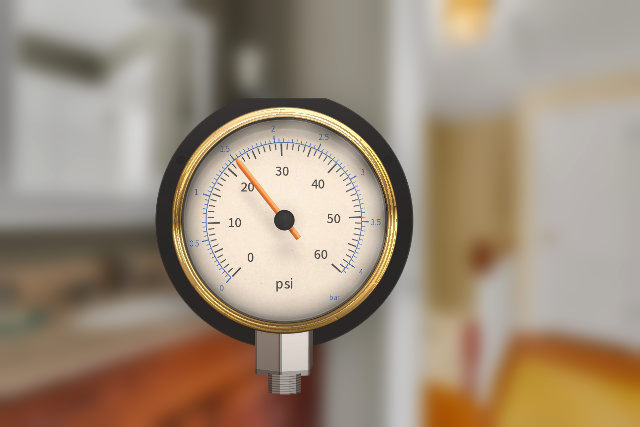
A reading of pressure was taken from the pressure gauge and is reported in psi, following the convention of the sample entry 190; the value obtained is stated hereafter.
22
